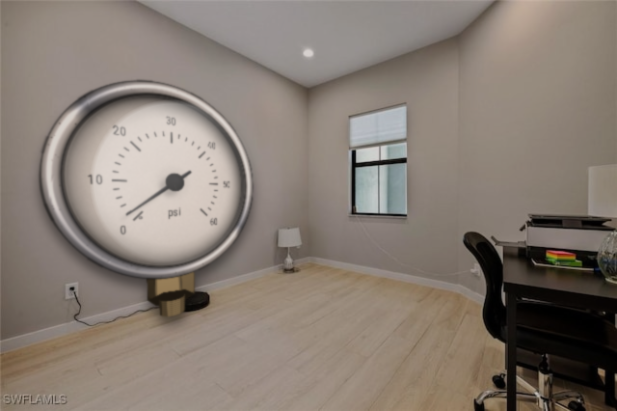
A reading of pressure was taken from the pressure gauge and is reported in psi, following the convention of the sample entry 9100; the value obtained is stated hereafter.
2
